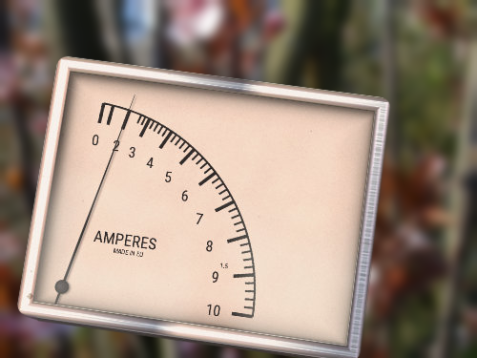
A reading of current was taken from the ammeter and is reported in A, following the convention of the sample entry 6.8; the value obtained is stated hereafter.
2
